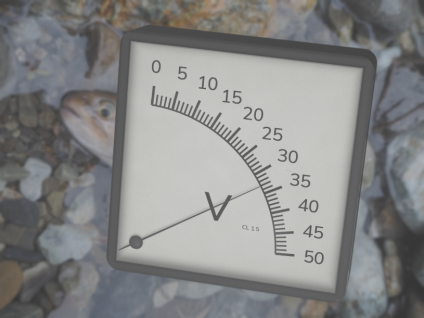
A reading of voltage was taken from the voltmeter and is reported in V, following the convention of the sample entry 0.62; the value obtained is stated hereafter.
33
